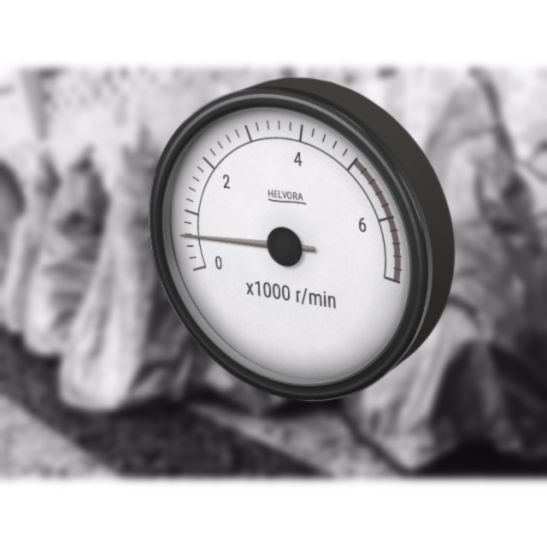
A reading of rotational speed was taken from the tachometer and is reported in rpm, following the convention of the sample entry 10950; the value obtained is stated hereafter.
600
